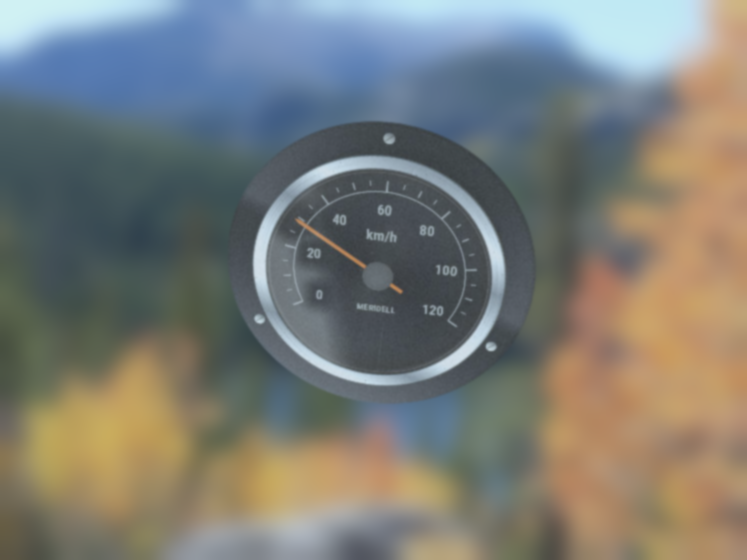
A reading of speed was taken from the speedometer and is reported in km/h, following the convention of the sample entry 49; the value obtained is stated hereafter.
30
